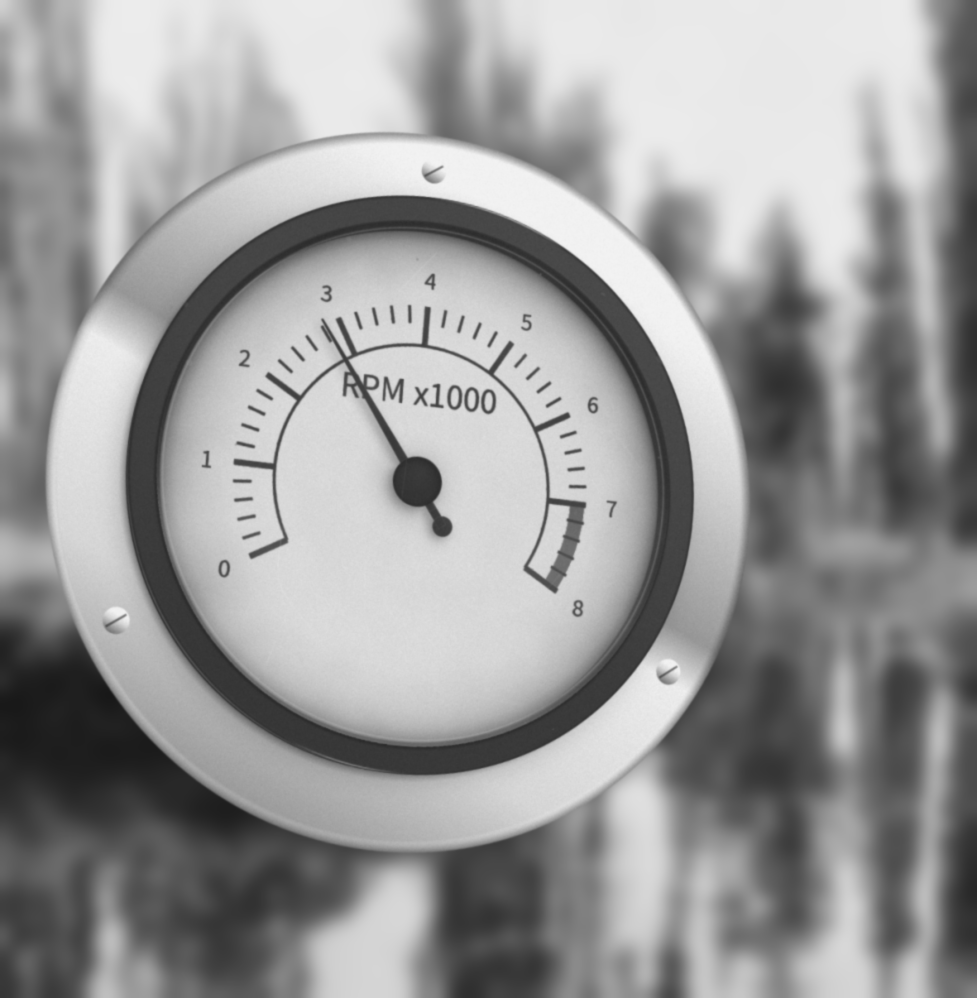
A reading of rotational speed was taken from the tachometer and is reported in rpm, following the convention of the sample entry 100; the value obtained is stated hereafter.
2800
